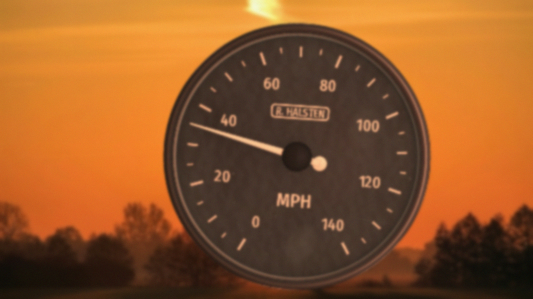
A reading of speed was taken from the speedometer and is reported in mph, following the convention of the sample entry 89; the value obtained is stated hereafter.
35
